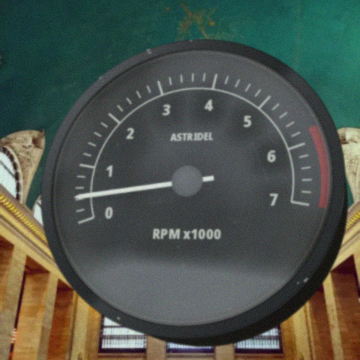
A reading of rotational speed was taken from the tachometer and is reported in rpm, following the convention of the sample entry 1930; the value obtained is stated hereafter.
400
